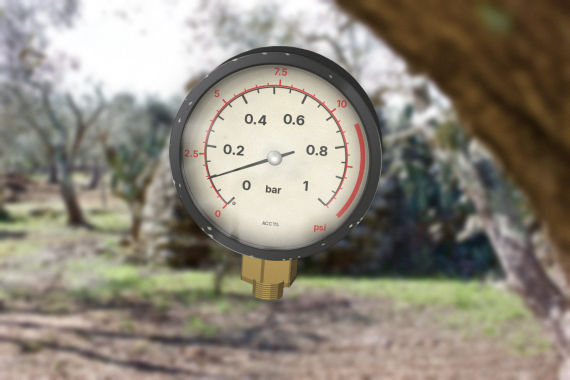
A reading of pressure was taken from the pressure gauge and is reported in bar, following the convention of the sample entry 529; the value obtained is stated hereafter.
0.1
